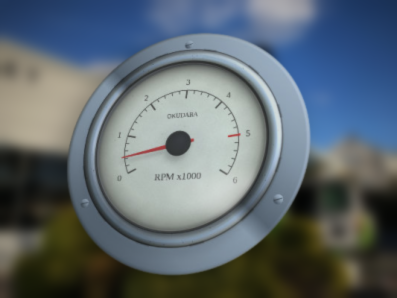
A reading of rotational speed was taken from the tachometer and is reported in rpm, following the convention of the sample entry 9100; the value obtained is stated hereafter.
400
